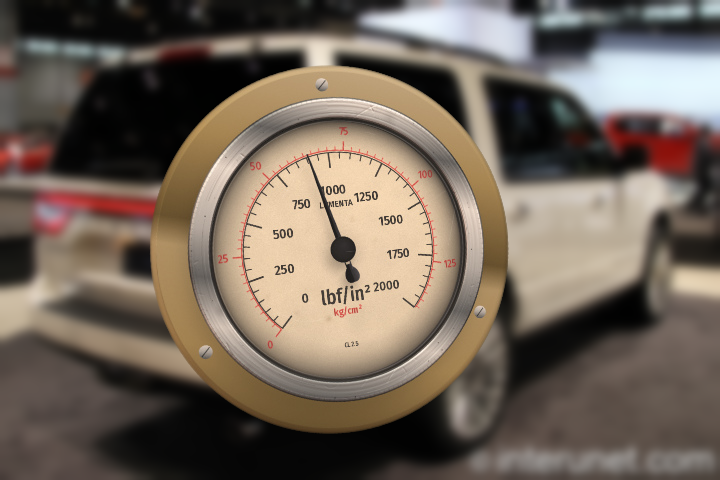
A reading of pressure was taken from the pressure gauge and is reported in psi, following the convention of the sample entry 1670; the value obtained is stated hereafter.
900
